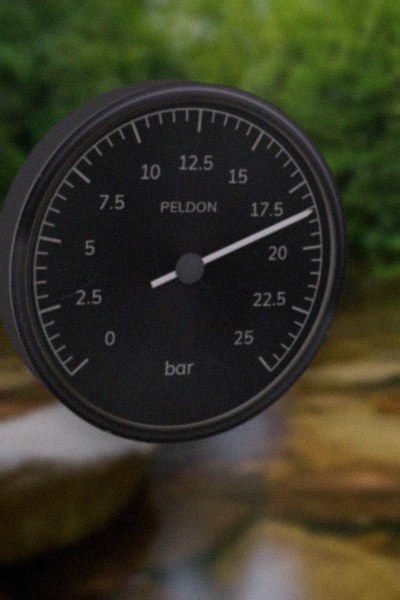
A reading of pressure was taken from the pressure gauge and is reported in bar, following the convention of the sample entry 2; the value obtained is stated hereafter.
18.5
